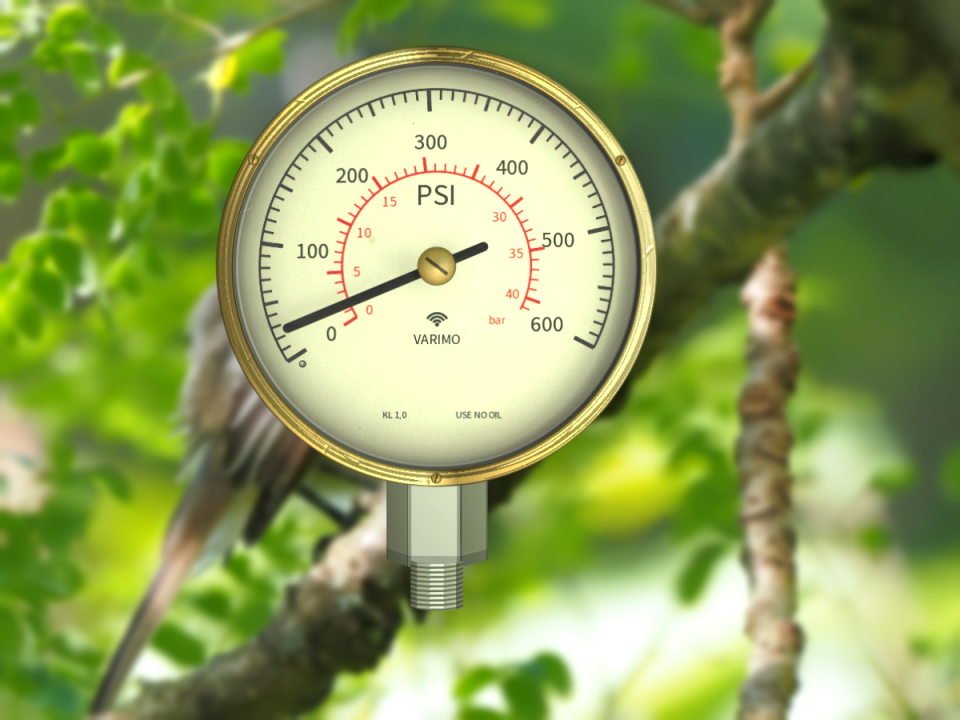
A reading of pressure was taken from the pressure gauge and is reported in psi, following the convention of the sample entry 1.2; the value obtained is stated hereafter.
25
